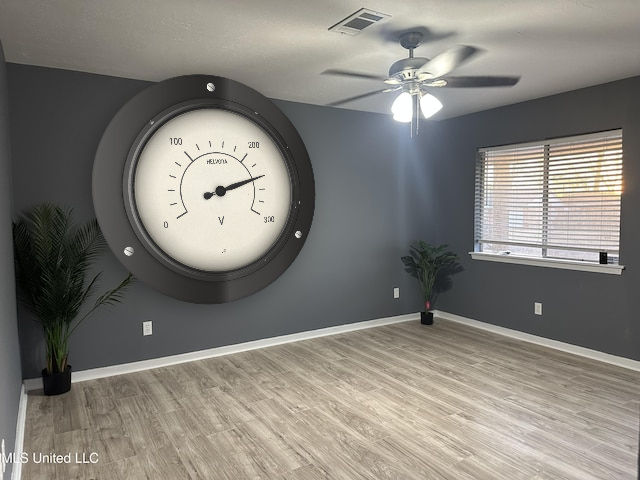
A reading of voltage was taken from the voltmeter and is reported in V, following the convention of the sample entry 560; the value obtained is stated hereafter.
240
